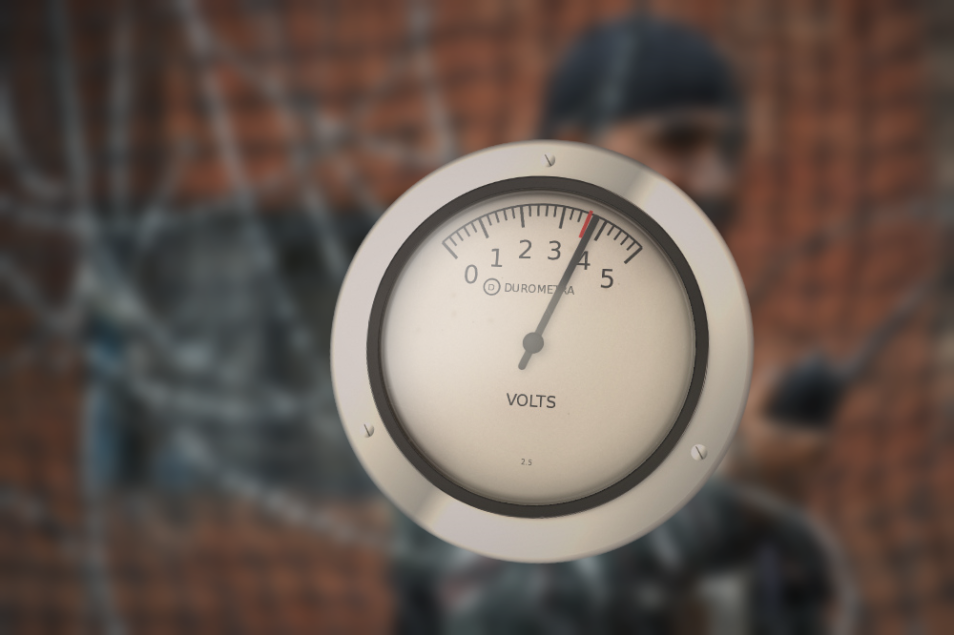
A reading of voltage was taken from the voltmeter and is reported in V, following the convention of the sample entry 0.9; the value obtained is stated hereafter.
3.8
